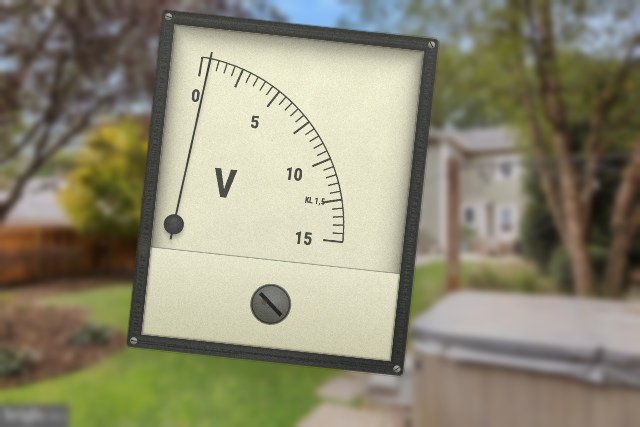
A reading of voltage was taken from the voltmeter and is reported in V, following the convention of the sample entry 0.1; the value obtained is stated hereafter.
0.5
